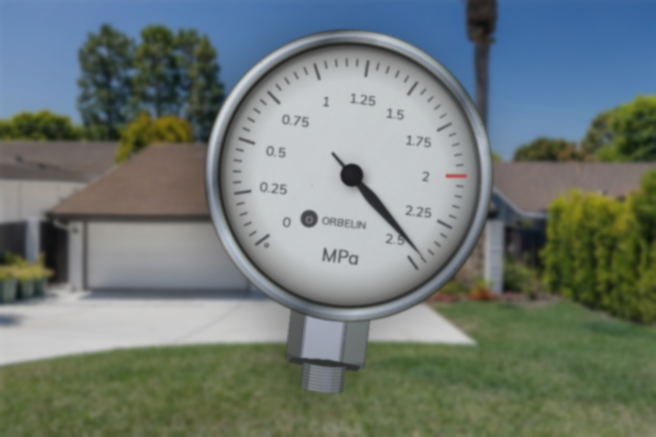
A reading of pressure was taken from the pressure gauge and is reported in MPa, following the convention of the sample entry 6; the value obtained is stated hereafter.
2.45
